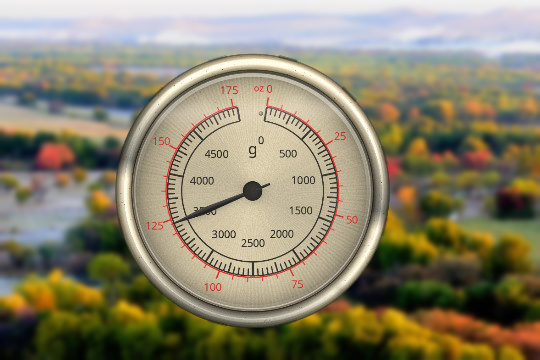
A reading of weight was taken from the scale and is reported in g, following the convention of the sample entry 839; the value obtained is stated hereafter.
3500
